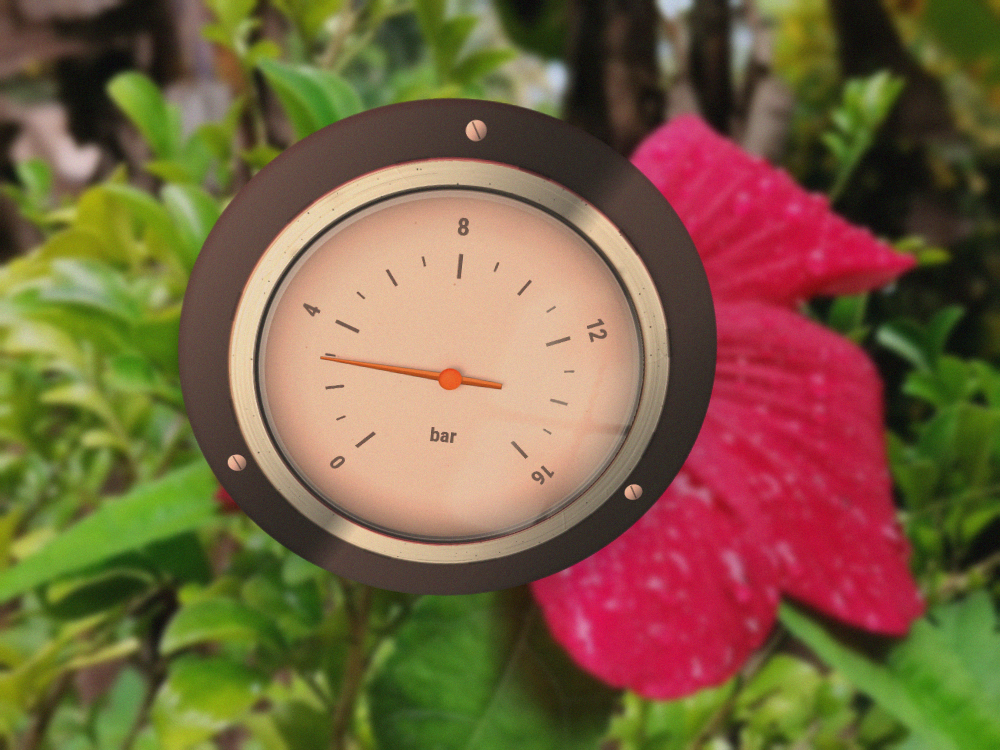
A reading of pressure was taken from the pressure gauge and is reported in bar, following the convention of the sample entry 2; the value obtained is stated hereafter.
3
